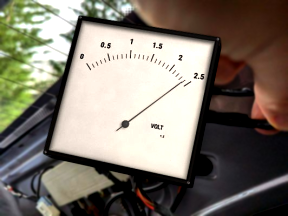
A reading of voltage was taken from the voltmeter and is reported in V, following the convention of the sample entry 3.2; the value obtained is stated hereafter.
2.4
